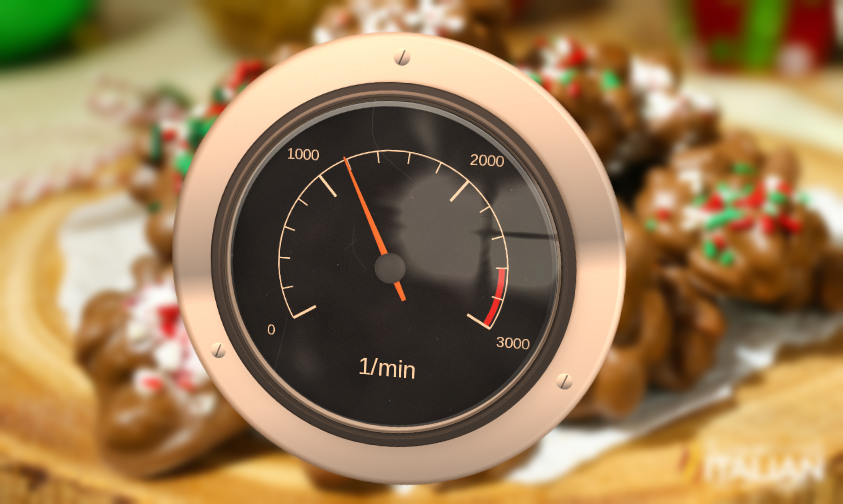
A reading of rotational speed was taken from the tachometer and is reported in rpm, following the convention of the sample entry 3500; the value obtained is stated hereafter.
1200
